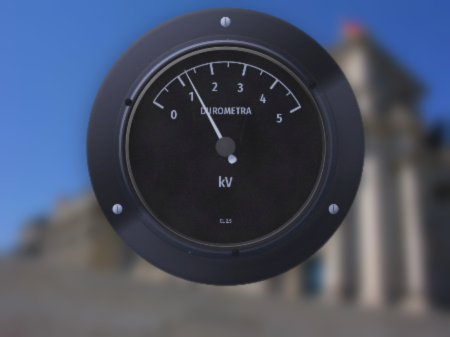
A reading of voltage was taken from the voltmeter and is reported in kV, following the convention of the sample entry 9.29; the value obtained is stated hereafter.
1.25
